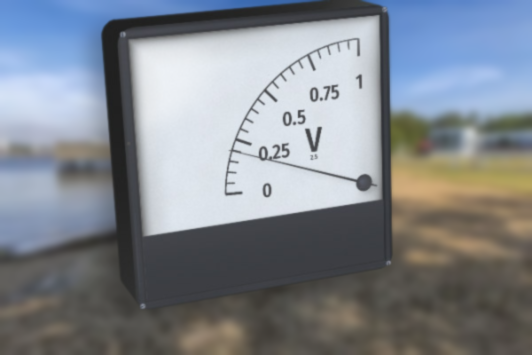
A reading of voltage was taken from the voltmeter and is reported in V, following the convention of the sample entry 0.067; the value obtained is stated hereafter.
0.2
